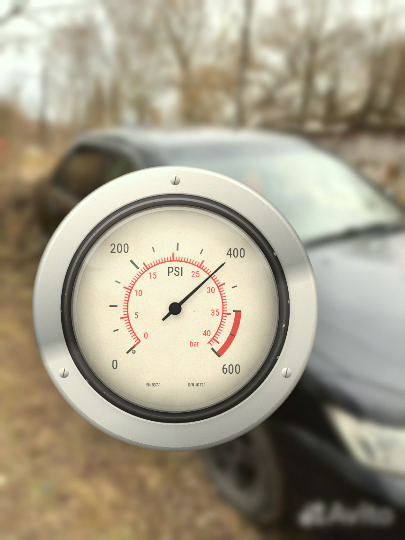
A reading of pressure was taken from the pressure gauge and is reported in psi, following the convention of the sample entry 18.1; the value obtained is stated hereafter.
400
